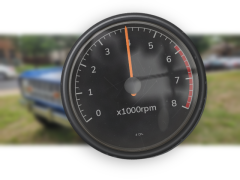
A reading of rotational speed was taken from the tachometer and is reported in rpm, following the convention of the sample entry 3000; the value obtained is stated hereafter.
4000
